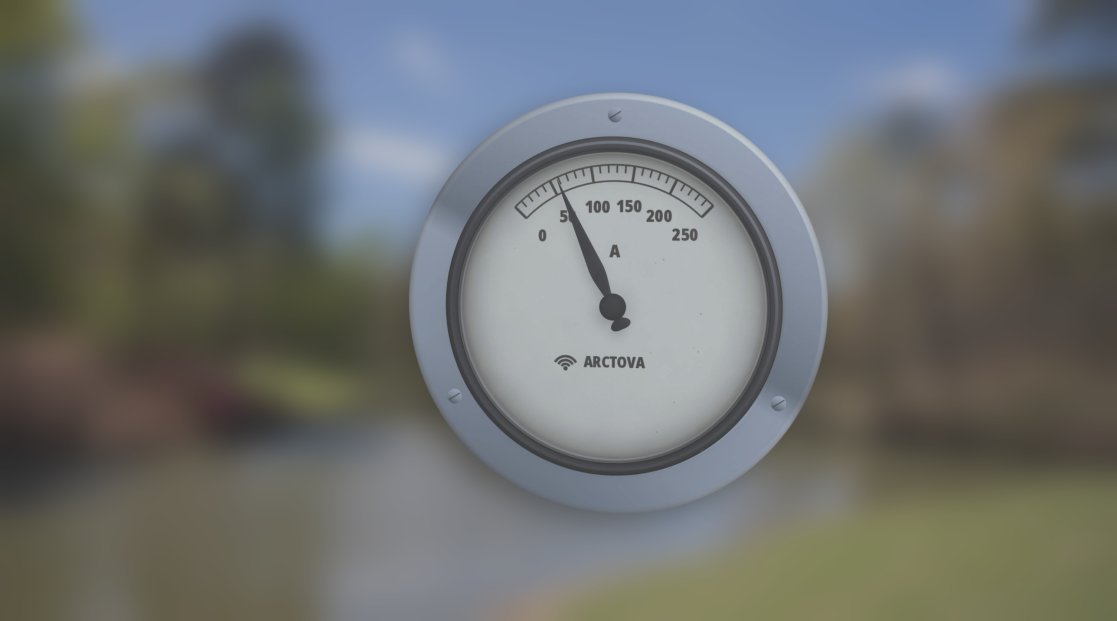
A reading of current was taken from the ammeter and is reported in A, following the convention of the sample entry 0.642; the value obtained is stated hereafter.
60
